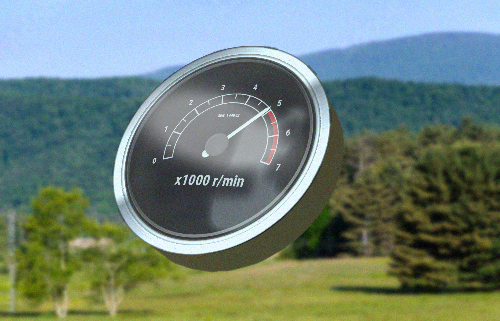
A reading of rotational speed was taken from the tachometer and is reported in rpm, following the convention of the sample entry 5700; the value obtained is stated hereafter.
5000
